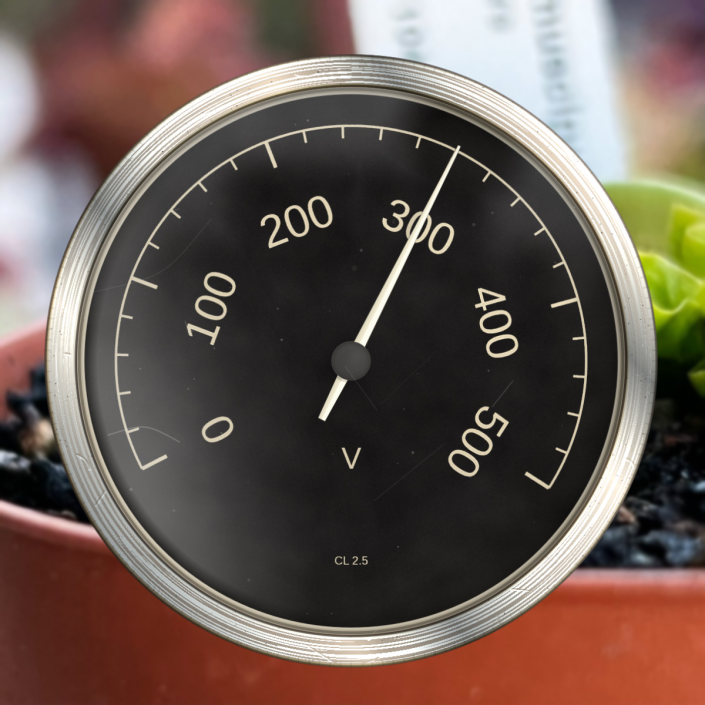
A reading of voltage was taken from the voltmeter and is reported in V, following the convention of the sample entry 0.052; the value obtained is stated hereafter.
300
